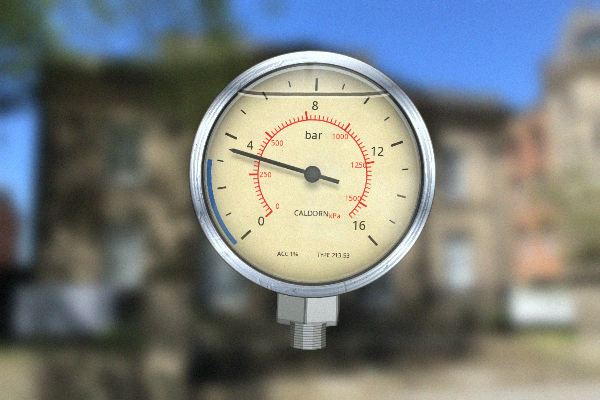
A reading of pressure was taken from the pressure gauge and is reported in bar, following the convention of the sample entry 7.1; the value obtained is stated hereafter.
3.5
